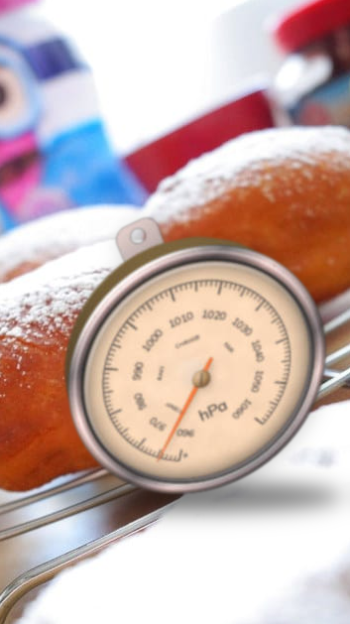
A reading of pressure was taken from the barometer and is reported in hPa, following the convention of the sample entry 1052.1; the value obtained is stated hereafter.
965
